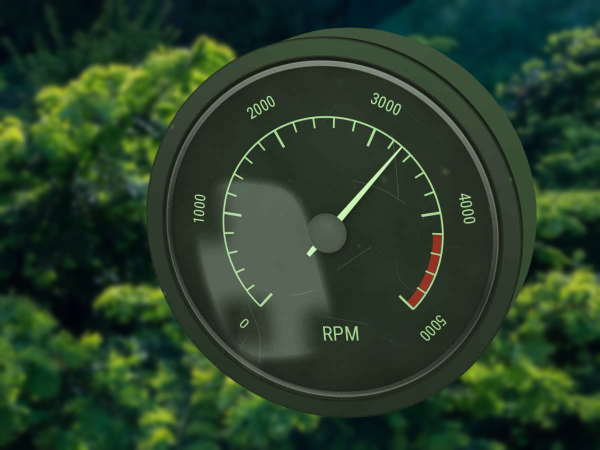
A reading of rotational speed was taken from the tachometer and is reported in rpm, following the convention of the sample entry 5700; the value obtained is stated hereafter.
3300
